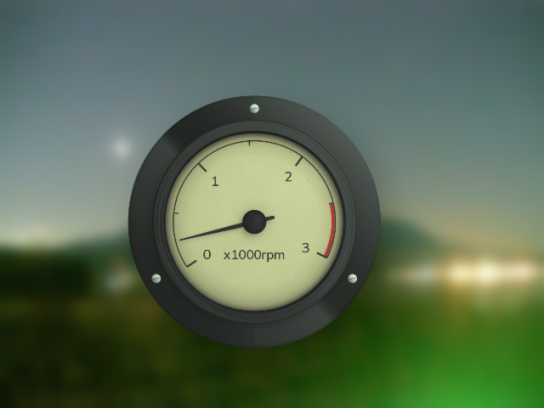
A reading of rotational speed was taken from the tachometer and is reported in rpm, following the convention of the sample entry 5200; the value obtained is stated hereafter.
250
